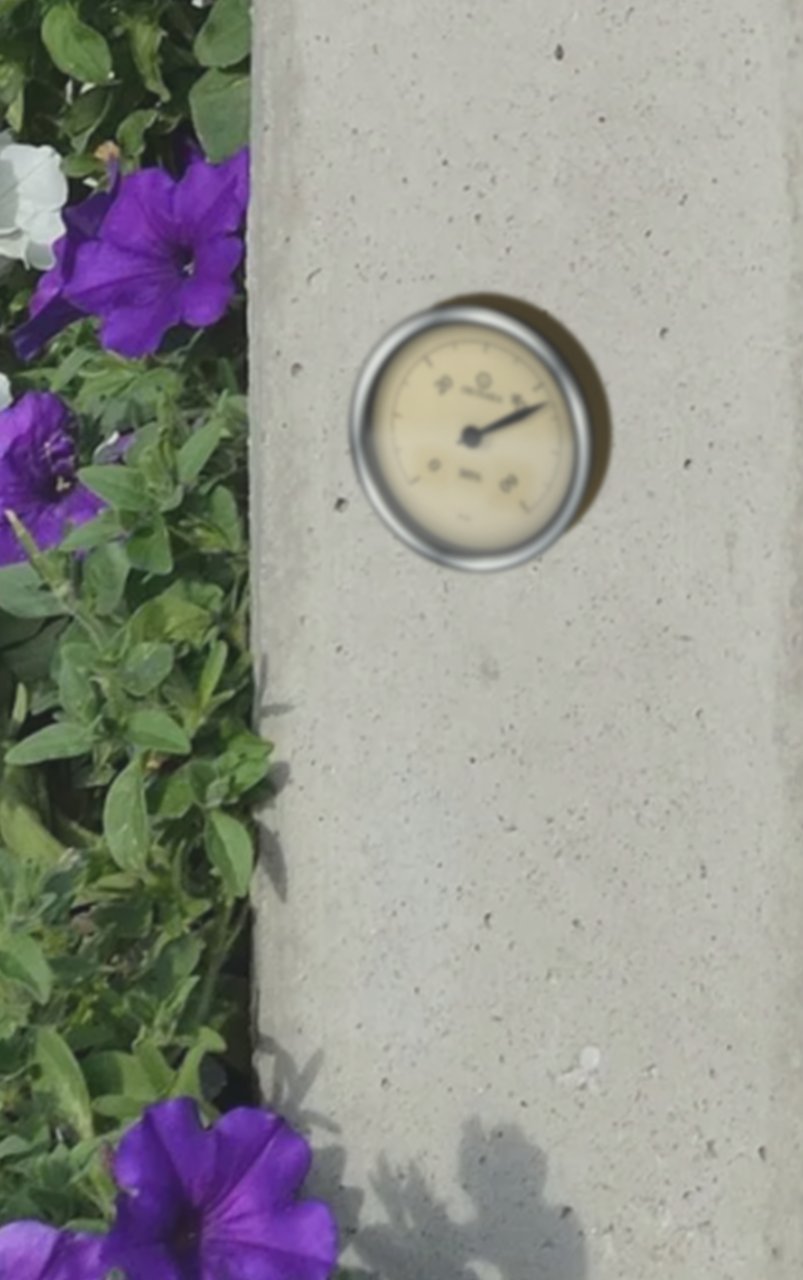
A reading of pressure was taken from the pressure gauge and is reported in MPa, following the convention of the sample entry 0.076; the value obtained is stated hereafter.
42.5
